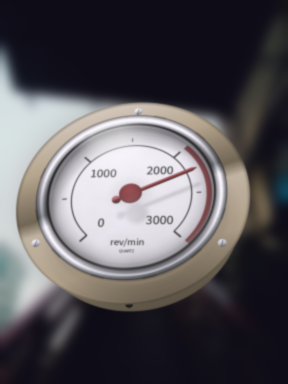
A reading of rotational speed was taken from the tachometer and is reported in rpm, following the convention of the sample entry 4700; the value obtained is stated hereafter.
2250
